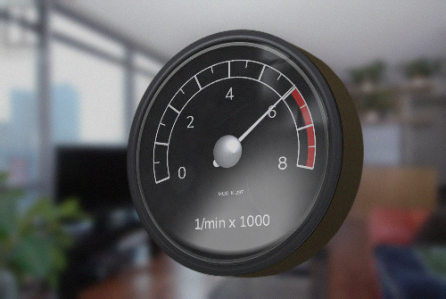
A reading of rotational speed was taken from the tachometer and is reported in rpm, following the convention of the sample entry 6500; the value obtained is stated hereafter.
6000
